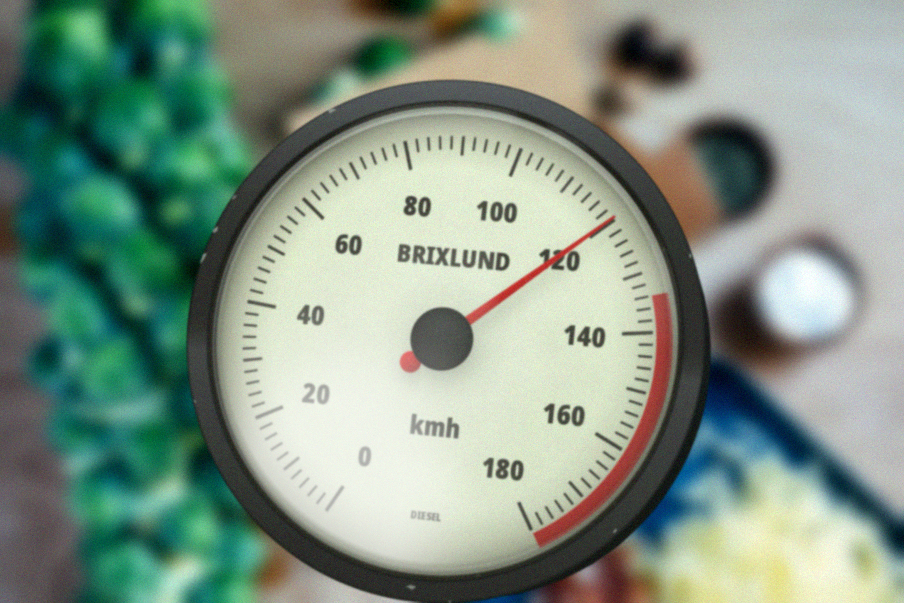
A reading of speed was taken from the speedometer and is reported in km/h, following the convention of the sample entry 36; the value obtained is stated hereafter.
120
